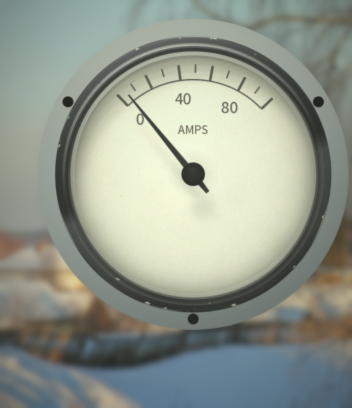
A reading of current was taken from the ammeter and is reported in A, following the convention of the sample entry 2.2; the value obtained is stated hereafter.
5
